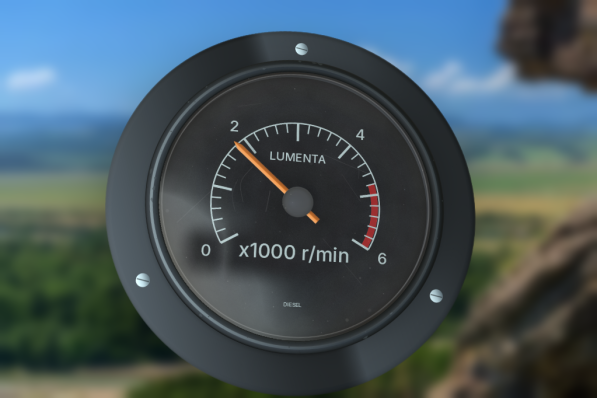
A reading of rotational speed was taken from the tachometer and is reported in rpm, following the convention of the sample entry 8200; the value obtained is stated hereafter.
1800
